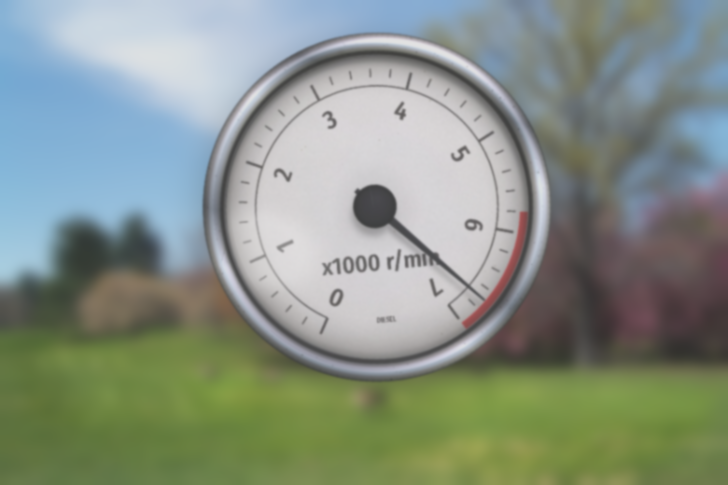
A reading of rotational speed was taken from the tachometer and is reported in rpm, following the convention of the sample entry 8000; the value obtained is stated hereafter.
6700
